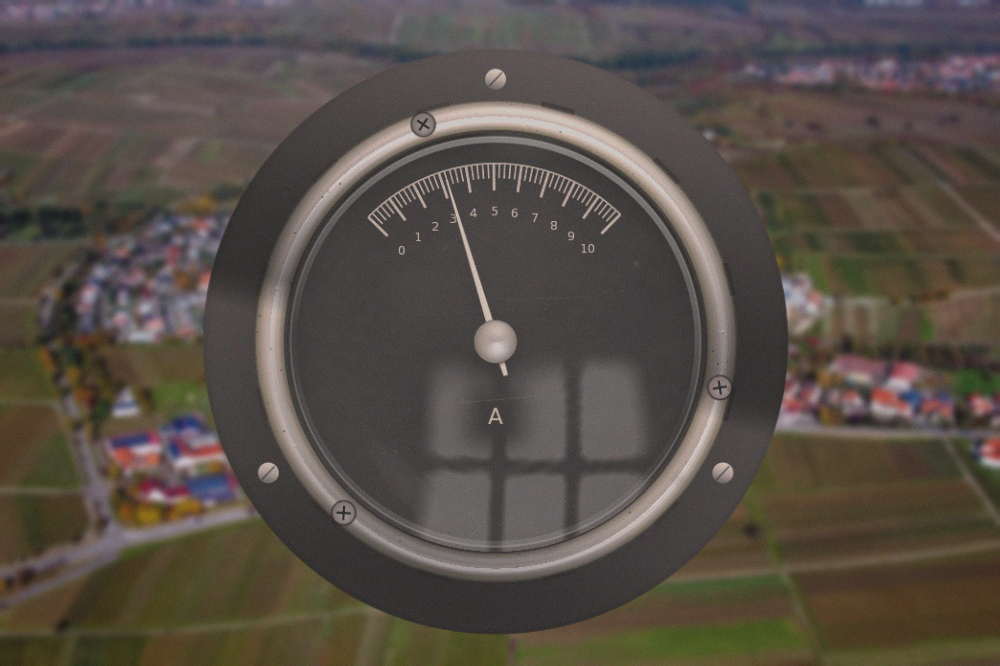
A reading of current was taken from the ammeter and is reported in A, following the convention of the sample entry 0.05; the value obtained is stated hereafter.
3.2
